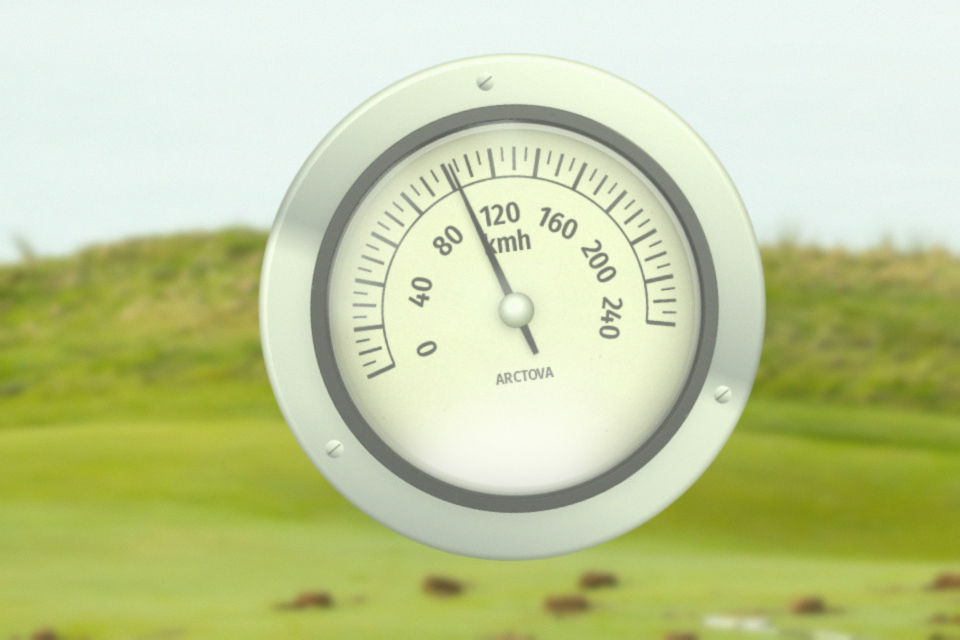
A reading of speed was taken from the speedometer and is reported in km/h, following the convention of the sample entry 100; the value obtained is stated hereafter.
102.5
